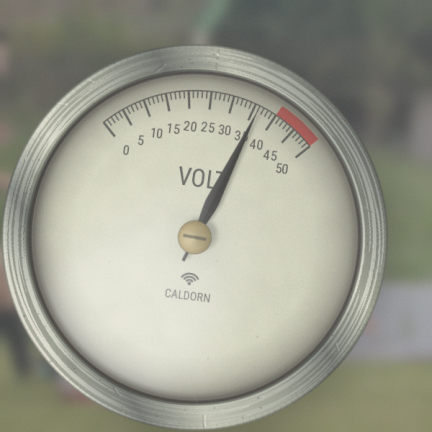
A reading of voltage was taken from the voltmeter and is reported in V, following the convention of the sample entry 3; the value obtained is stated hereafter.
36
